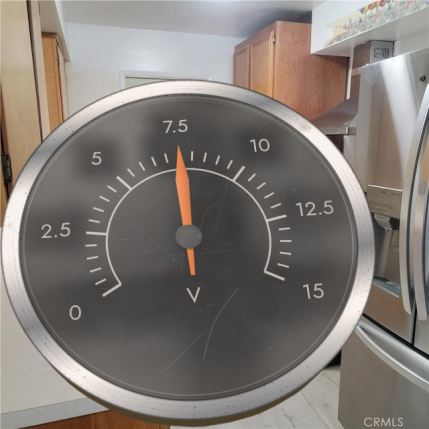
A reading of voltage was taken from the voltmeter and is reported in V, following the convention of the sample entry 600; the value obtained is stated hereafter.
7.5
